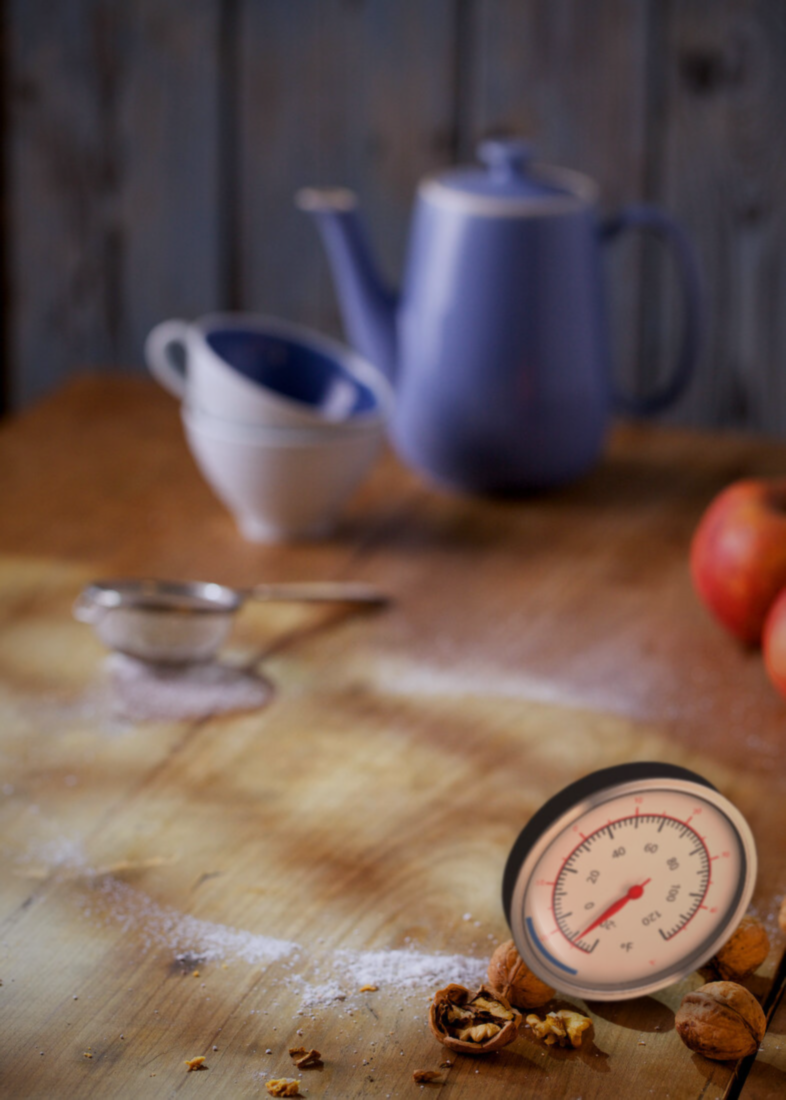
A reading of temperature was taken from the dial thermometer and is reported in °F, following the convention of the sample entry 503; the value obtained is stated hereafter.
-10
